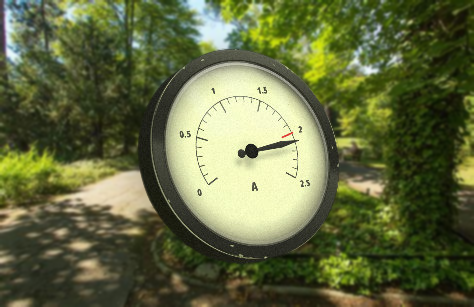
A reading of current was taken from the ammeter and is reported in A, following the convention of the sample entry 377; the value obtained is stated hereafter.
2.1
